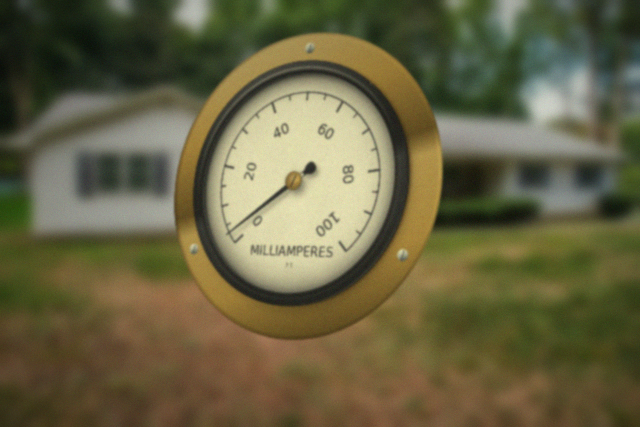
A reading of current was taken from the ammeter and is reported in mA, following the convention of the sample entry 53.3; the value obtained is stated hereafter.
2.5
